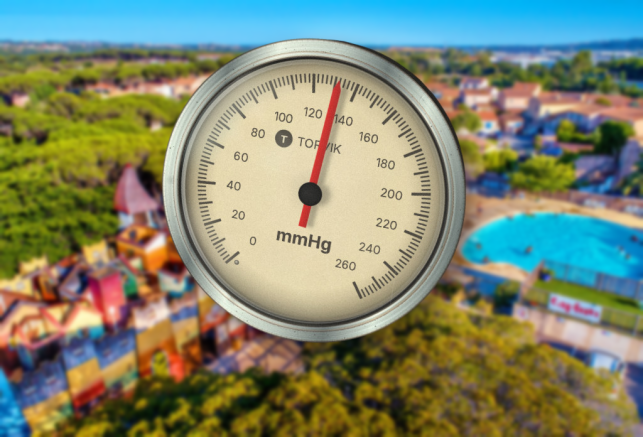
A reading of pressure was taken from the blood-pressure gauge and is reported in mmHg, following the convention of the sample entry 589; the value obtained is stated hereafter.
132
